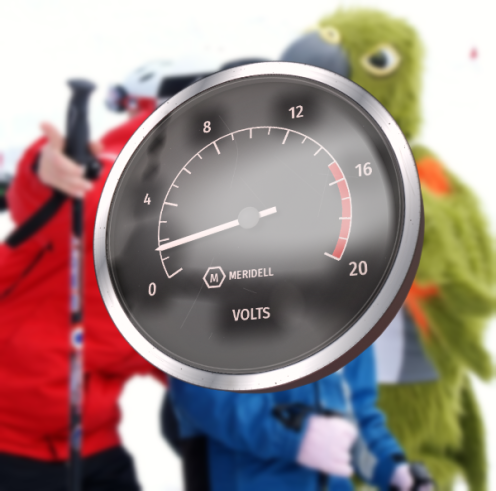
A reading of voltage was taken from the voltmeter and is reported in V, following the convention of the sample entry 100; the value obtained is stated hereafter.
1.5
